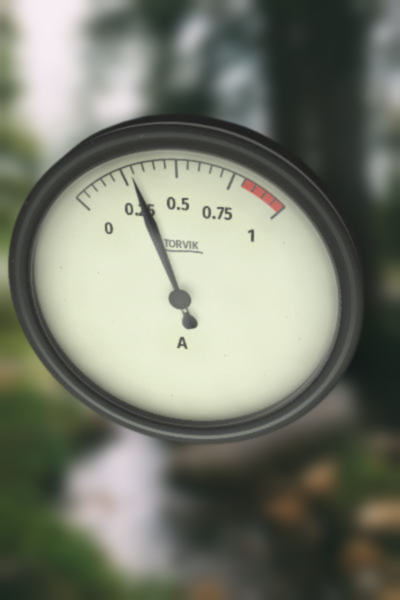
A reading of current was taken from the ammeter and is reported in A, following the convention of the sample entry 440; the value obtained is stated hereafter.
0.3
